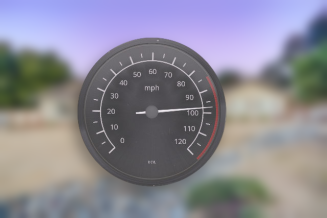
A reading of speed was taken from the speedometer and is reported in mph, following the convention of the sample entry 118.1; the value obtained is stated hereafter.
97.5
